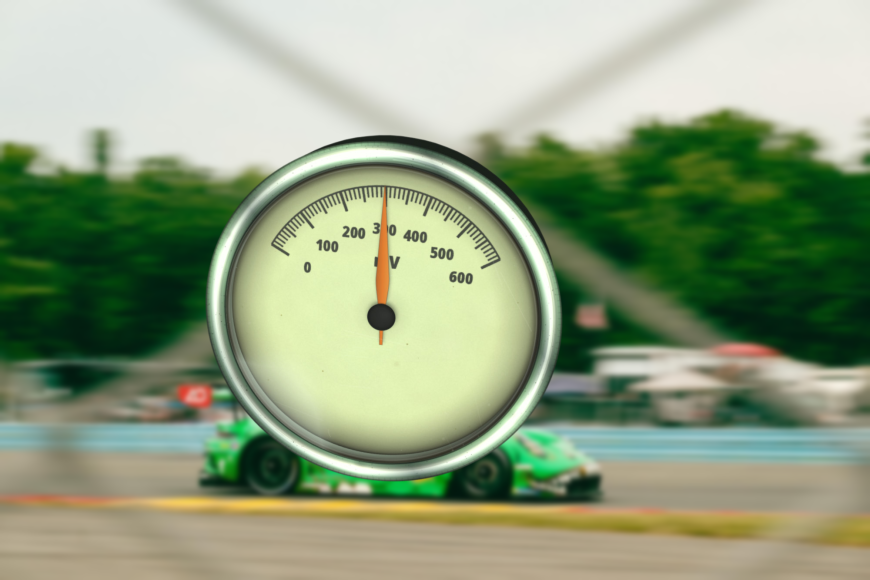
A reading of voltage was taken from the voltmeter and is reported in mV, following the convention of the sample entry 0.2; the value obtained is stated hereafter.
300
